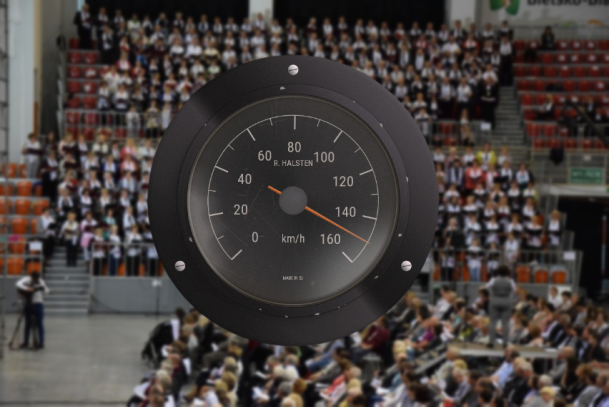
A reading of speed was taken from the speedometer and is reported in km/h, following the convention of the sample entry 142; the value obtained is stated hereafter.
150
